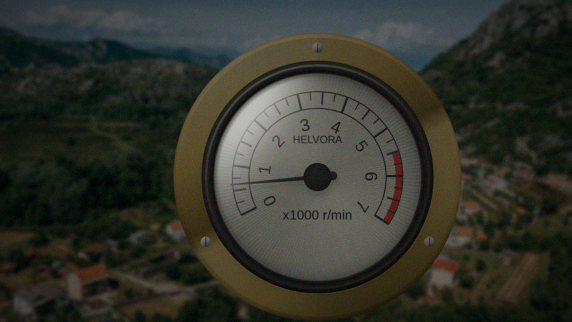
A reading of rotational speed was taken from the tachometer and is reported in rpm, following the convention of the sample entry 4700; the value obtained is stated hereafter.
625
